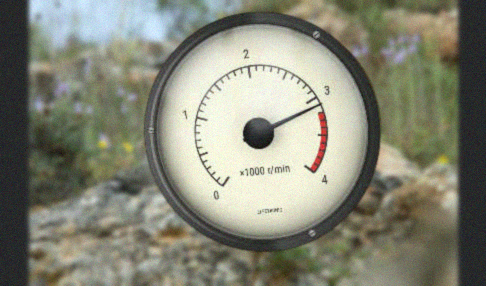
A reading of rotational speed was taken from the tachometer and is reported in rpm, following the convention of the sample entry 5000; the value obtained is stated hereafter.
3100
